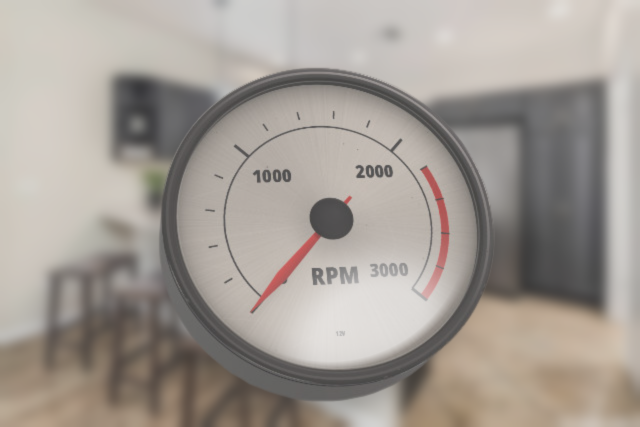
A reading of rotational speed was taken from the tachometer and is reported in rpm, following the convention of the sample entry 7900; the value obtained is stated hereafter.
0
